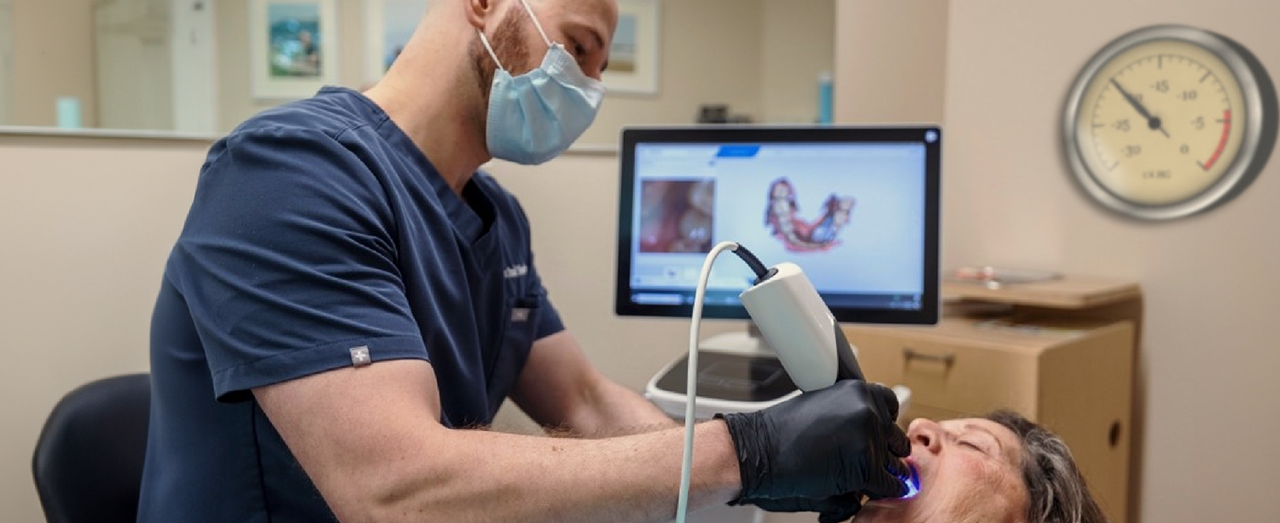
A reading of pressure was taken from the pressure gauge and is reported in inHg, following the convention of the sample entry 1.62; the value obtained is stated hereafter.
-20
